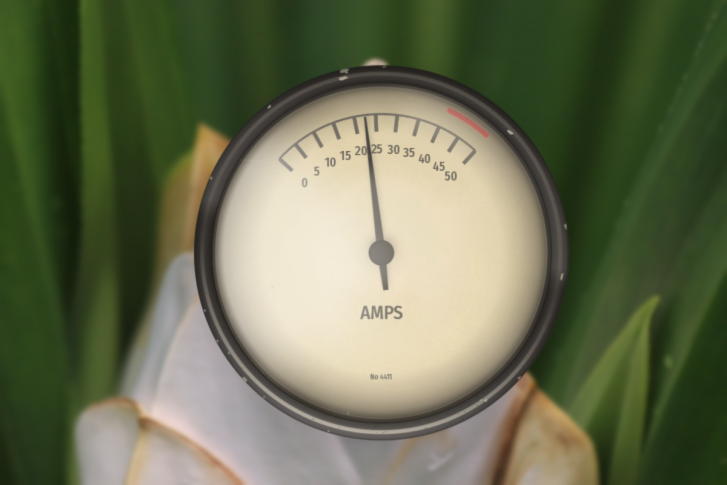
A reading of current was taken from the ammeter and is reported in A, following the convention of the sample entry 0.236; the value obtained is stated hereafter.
22.5
